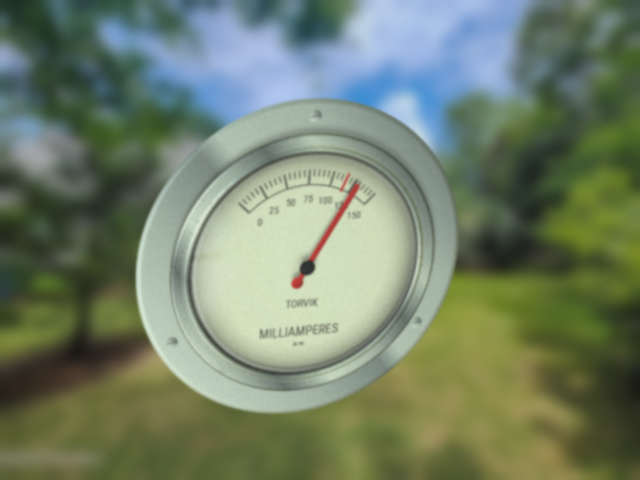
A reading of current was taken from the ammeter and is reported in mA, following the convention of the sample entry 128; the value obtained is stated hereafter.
125
